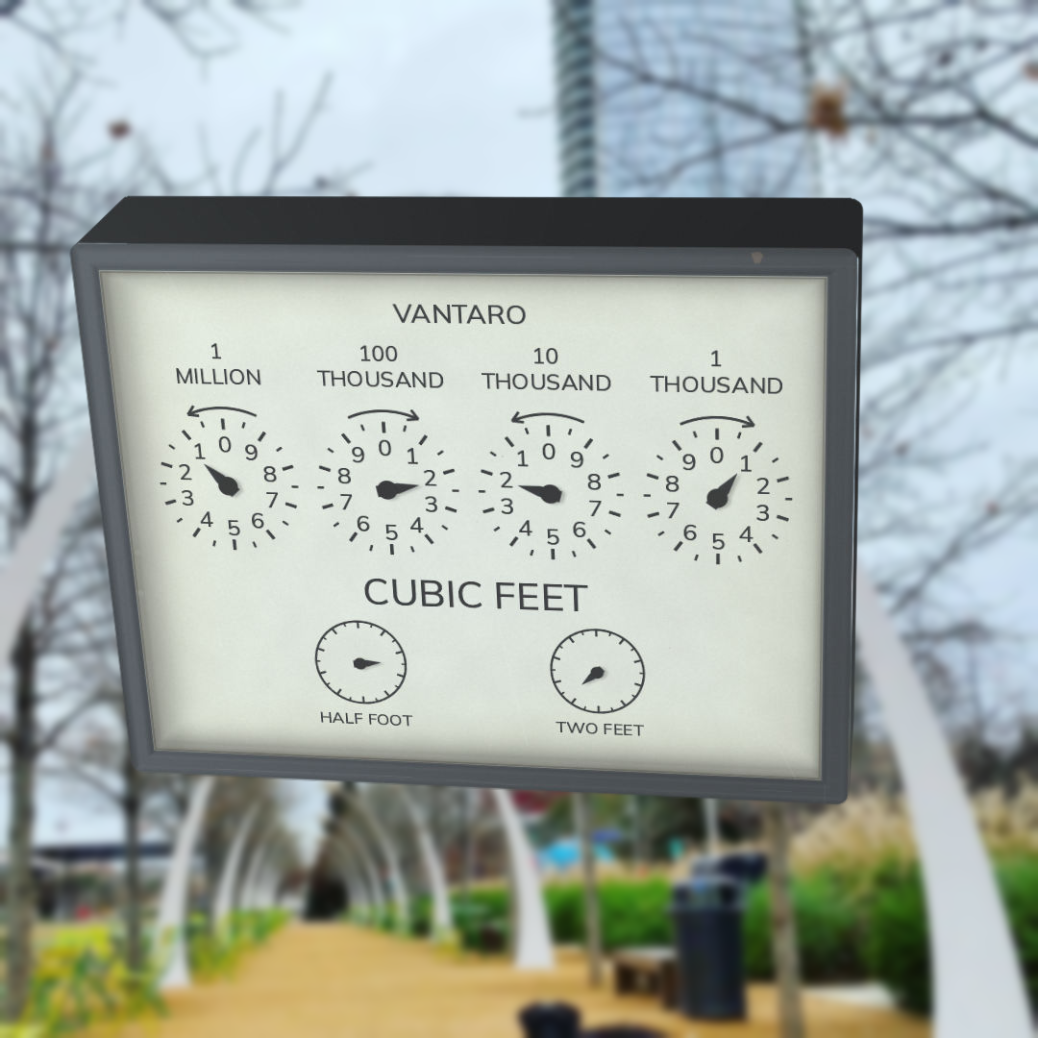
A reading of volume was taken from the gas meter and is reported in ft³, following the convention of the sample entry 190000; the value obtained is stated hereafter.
122100
